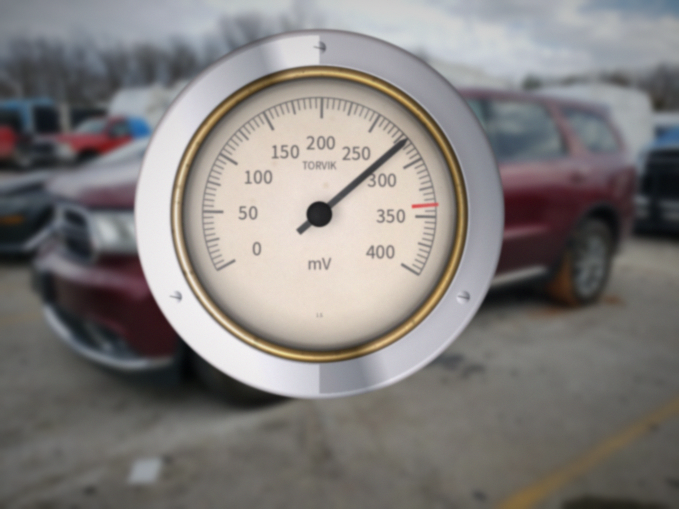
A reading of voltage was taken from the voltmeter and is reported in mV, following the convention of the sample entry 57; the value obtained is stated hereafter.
280
